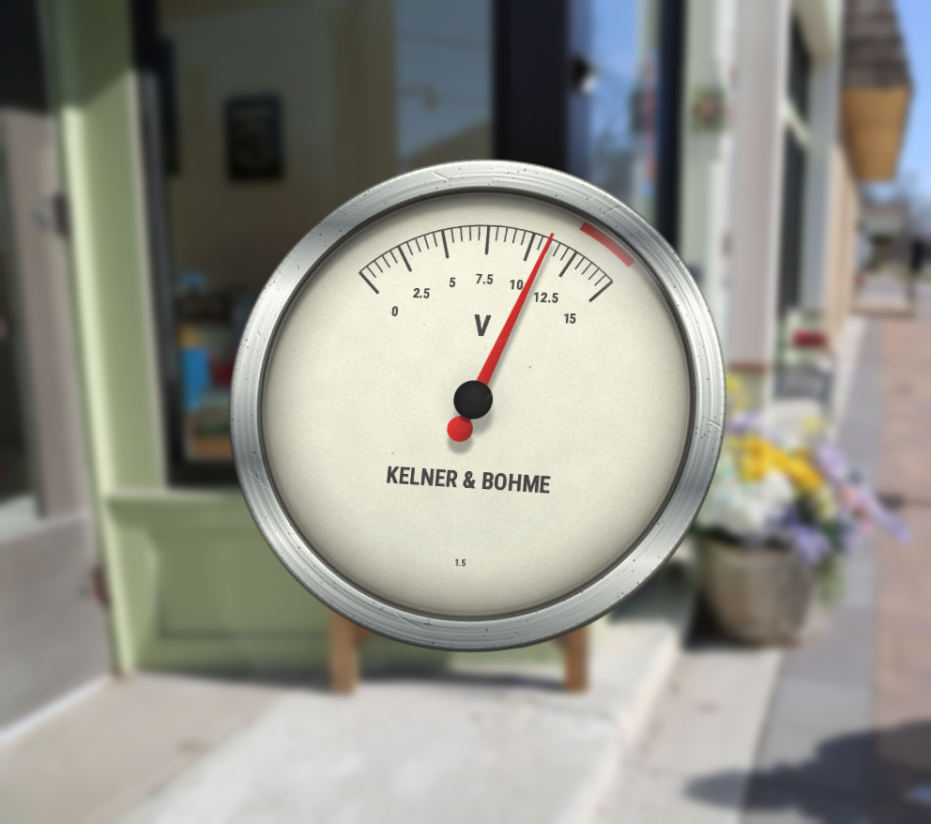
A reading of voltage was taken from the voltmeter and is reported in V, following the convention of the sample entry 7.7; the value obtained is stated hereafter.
11
